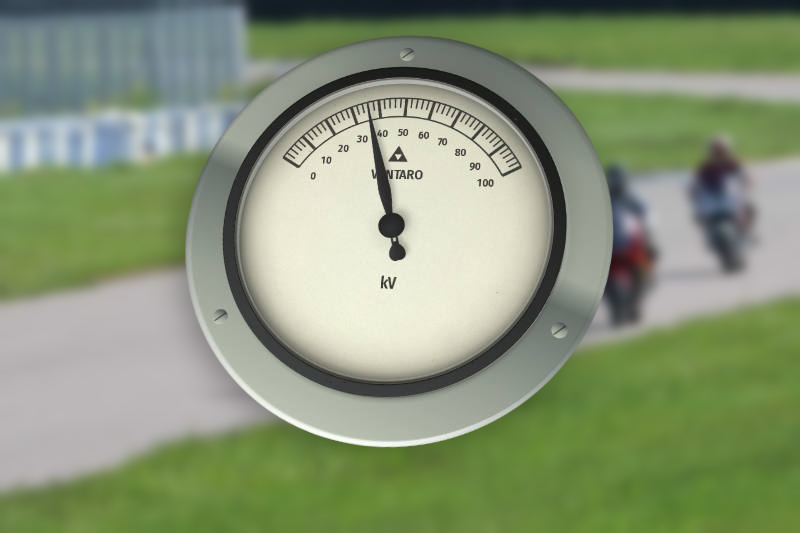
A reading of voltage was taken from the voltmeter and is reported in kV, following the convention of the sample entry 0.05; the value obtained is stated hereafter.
36
